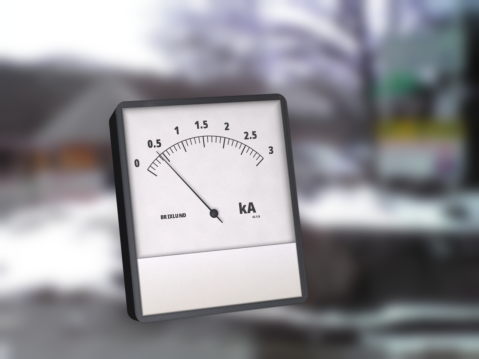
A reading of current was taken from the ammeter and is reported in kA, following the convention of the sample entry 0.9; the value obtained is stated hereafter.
0.4
